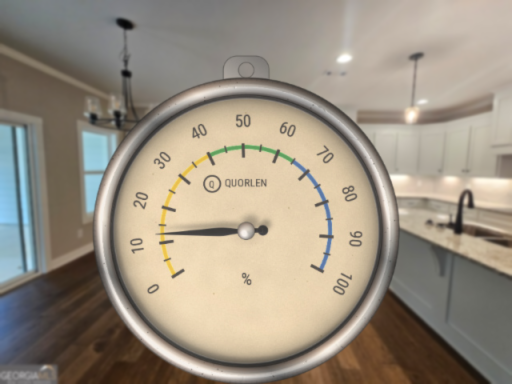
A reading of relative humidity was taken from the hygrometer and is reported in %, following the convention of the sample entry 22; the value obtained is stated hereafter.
12.5
